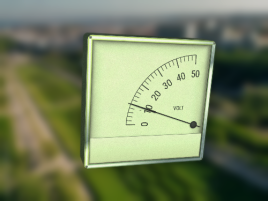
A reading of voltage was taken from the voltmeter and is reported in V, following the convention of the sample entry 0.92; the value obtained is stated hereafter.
10
